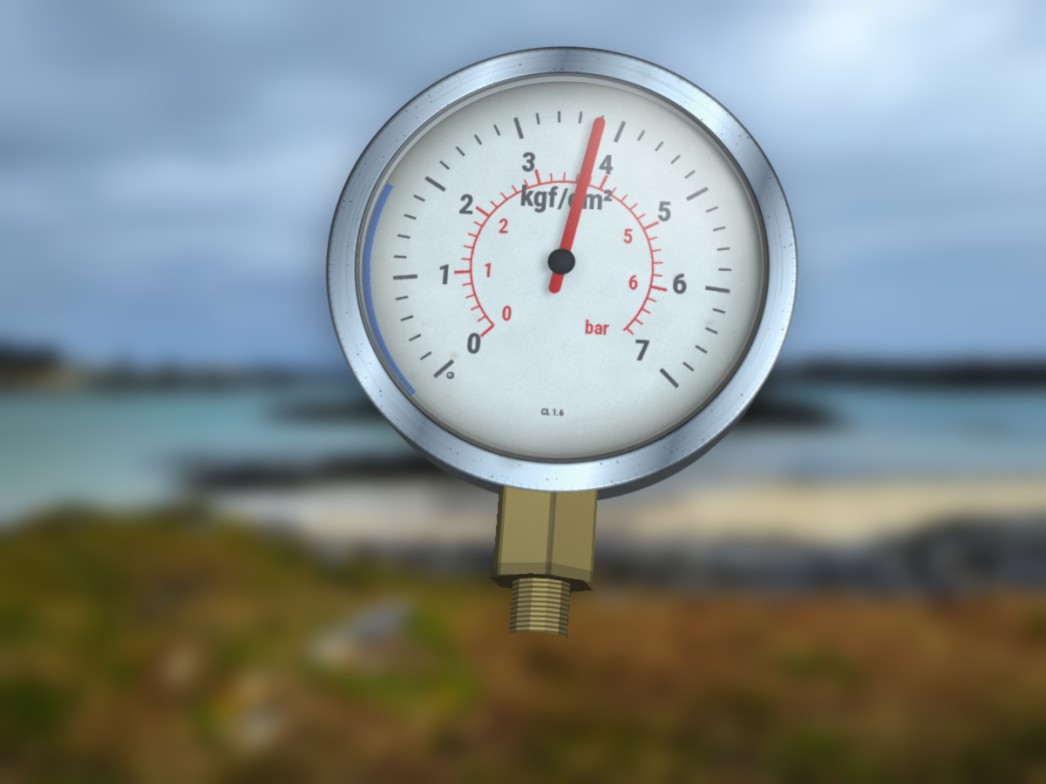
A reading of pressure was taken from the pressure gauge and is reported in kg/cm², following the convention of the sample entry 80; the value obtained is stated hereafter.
3.8
